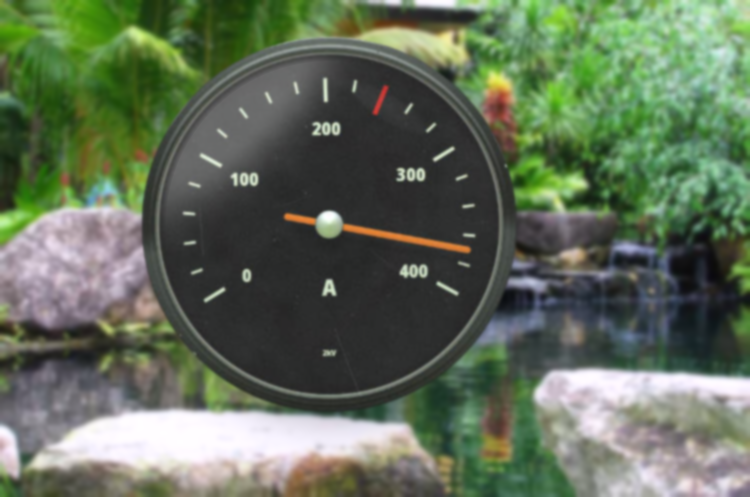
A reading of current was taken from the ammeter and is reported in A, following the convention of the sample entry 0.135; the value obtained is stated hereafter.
370
